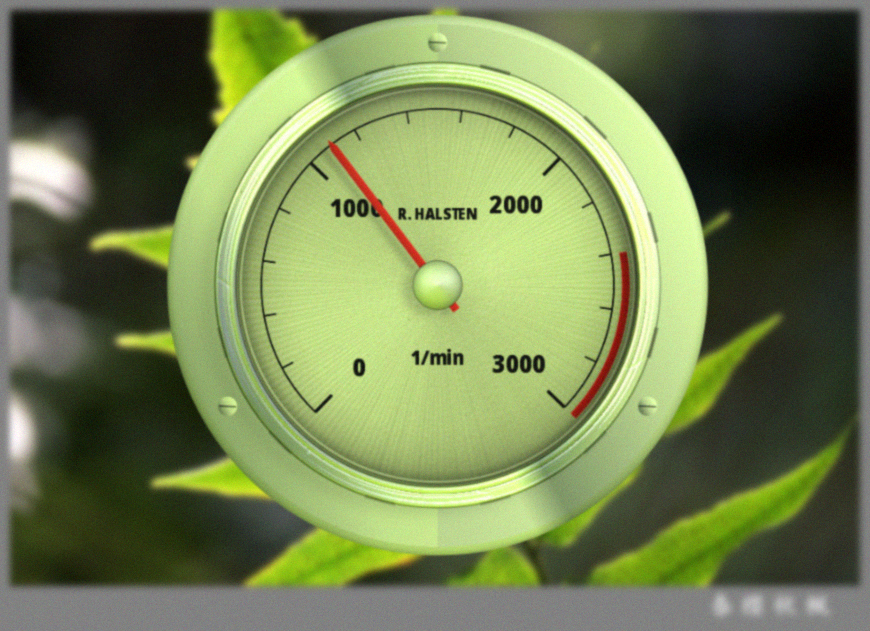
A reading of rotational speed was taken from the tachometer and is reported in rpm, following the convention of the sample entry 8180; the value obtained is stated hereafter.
1100
